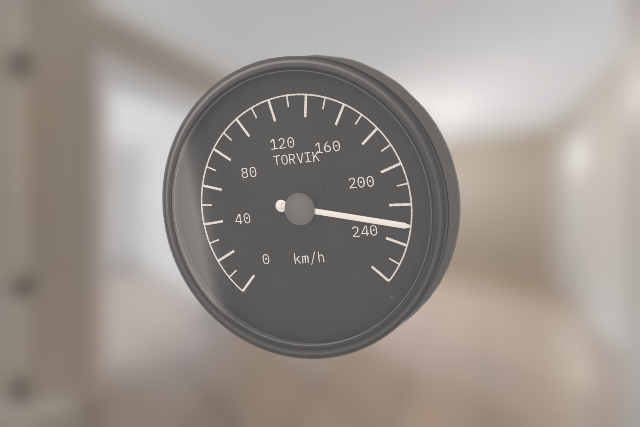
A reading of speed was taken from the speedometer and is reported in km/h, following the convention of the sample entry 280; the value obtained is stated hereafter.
230
